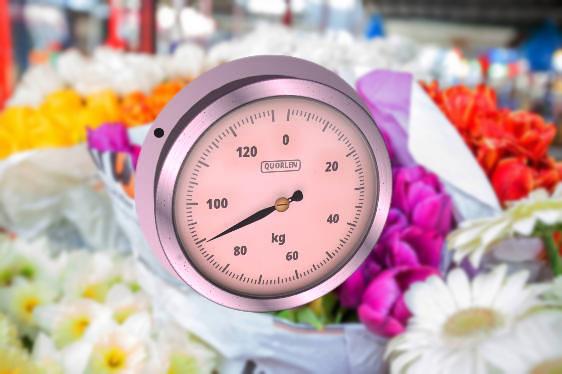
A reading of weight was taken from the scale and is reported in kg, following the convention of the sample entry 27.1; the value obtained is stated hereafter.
90
